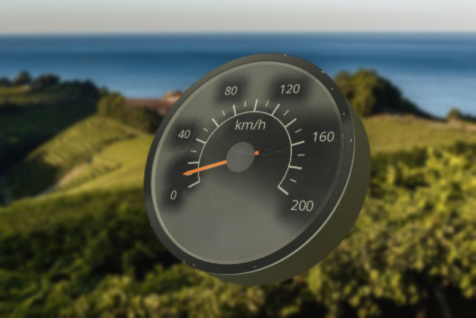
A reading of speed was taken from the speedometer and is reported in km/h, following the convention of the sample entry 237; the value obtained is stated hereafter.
10
